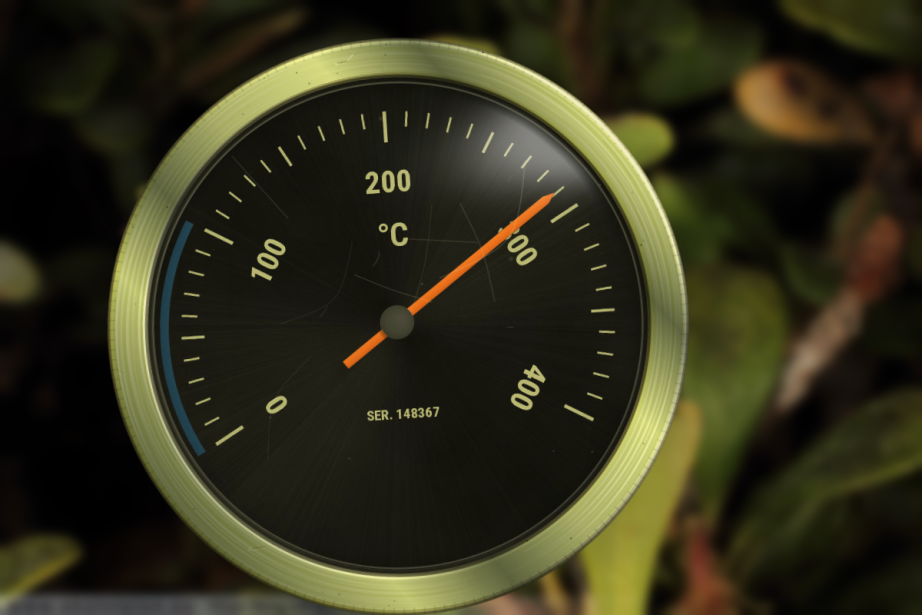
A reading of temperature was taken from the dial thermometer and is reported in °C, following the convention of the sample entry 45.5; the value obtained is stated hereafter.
290
